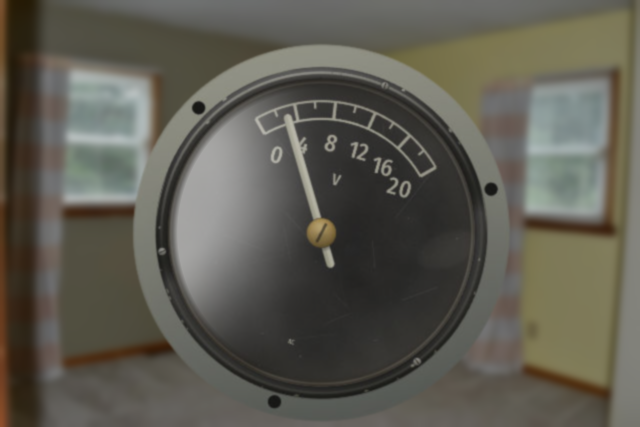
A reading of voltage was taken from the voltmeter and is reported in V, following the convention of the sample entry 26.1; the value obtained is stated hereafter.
3
